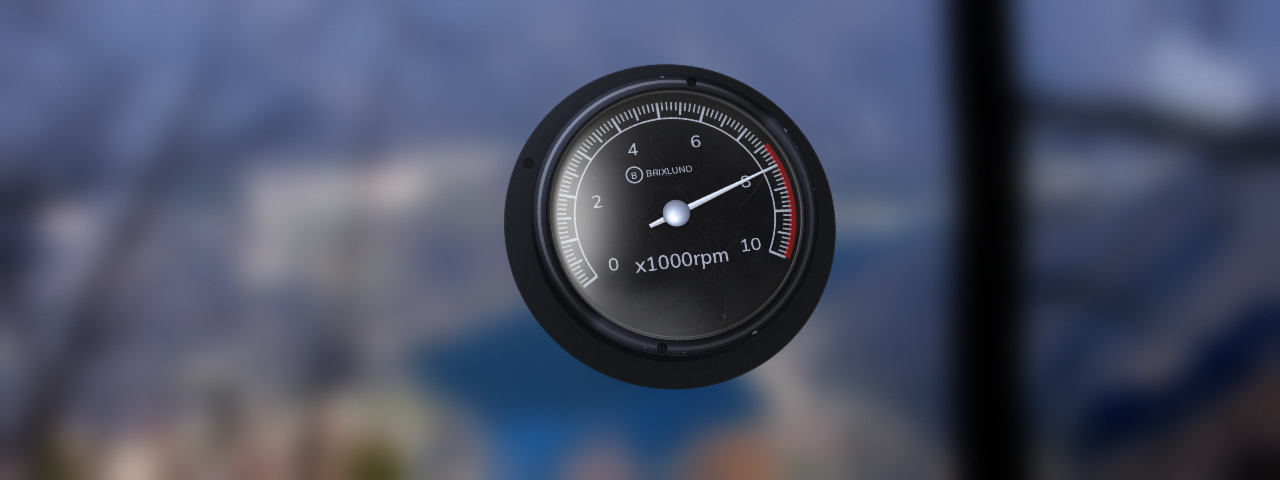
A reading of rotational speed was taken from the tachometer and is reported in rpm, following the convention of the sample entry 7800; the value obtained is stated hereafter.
8000
